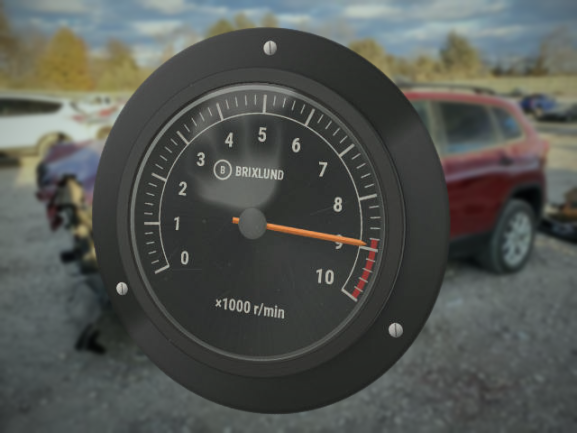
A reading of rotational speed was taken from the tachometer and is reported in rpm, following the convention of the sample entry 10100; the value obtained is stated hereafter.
8900
